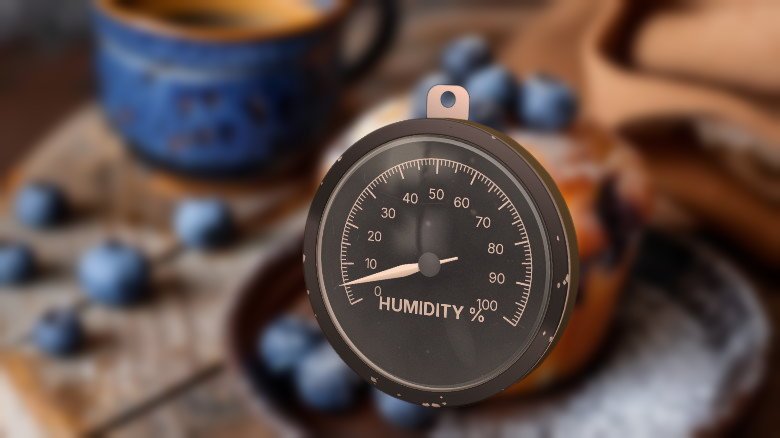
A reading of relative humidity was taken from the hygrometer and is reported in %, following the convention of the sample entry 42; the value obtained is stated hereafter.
5
